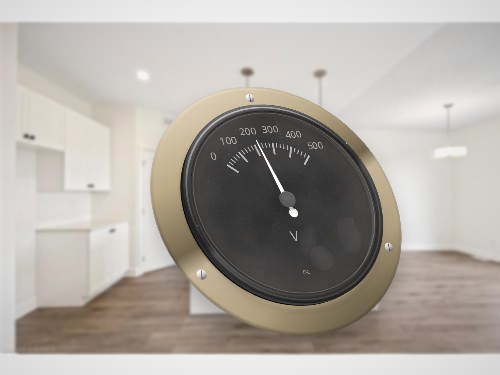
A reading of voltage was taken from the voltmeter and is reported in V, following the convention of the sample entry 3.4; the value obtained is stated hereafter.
200
